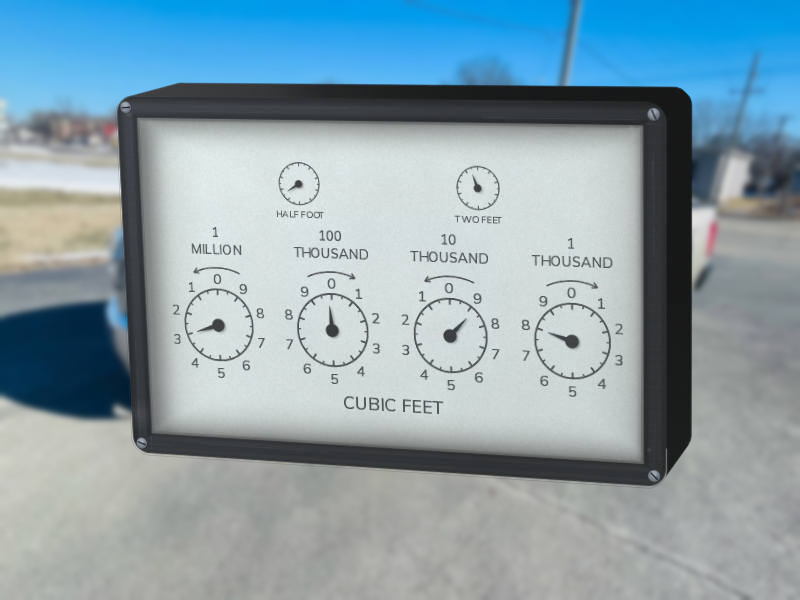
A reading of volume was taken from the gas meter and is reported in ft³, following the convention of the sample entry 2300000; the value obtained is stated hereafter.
298800
